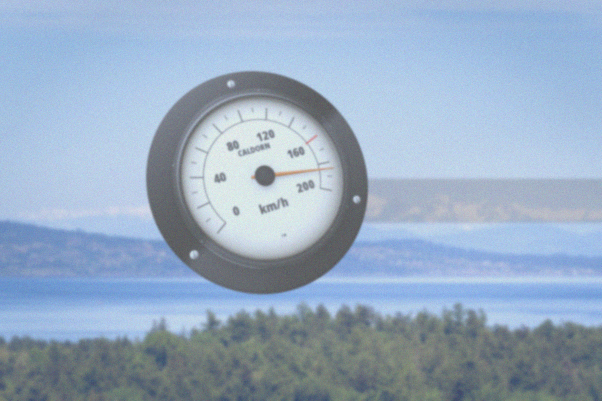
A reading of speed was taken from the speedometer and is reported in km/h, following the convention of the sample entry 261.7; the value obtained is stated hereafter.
185
